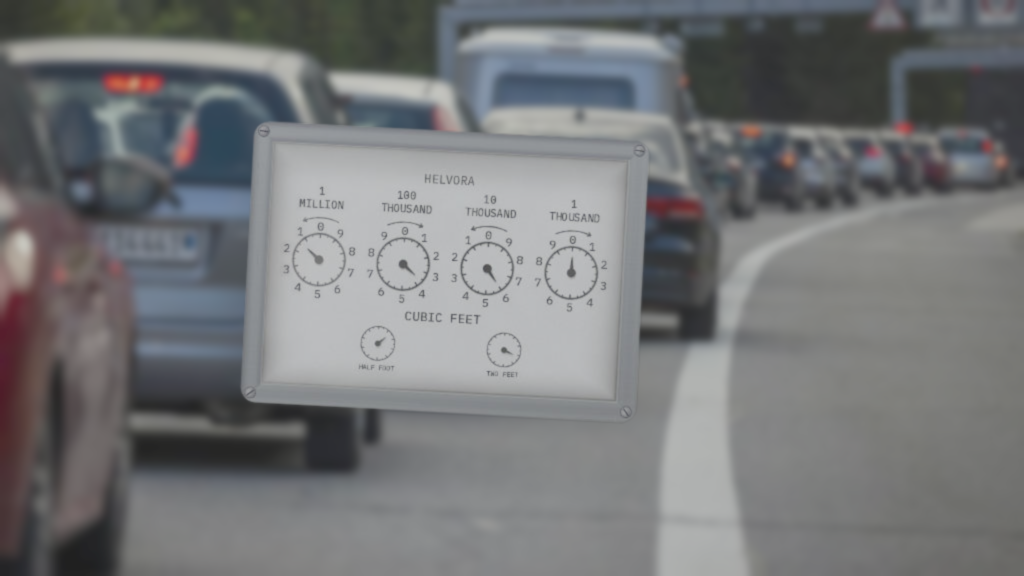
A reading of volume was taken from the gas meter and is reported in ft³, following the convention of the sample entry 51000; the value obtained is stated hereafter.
136000
